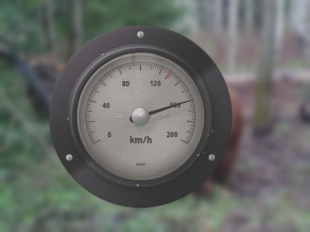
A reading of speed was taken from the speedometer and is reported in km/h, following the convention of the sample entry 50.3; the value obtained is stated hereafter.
160
